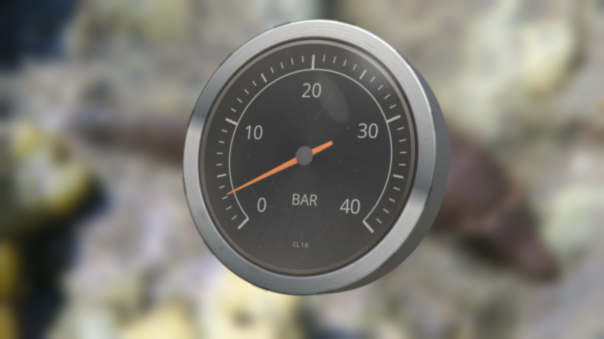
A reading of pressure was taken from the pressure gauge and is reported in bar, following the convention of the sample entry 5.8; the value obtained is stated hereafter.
3
